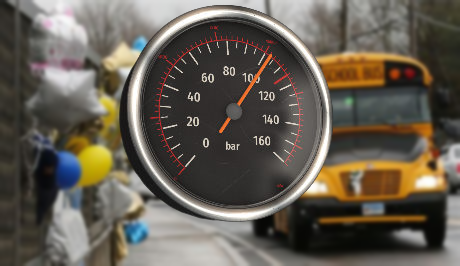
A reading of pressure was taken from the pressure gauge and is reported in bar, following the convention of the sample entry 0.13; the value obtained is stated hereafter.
102.5
